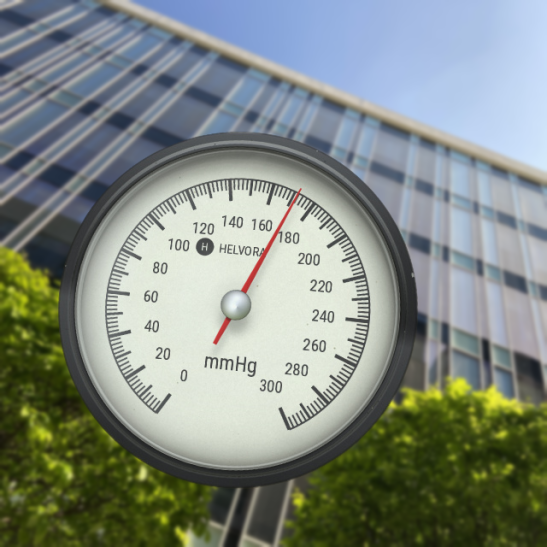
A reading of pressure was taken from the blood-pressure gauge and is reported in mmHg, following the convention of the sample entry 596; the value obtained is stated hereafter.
172
